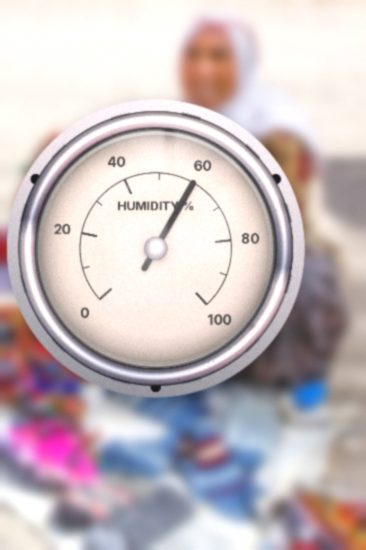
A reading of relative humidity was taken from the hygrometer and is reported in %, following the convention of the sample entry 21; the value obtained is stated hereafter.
60
